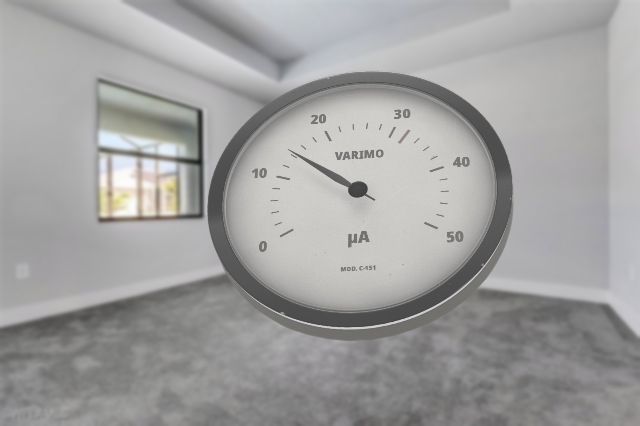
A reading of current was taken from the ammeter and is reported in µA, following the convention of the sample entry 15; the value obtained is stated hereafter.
14
